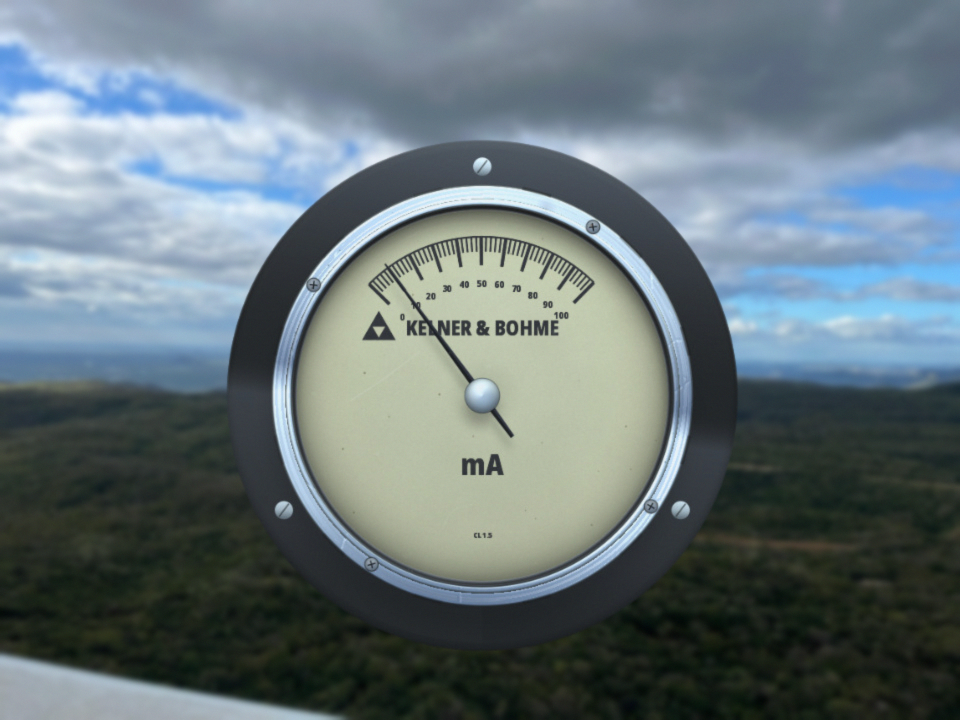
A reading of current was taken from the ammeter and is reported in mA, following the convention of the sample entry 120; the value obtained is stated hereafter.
10
